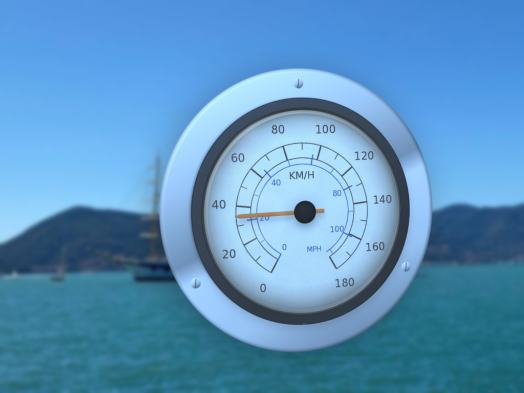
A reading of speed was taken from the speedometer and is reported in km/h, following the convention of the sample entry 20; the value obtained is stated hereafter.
35
